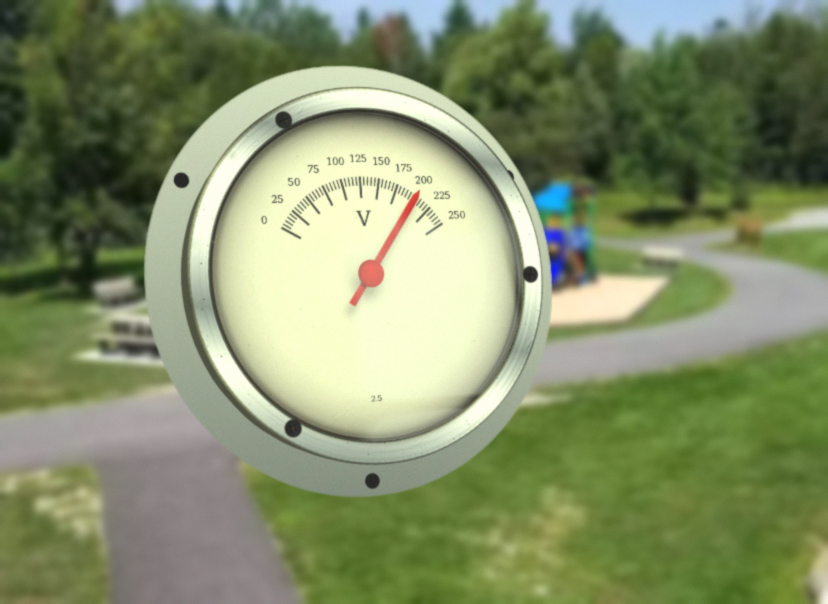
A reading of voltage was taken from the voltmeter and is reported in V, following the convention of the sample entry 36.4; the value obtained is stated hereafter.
200
